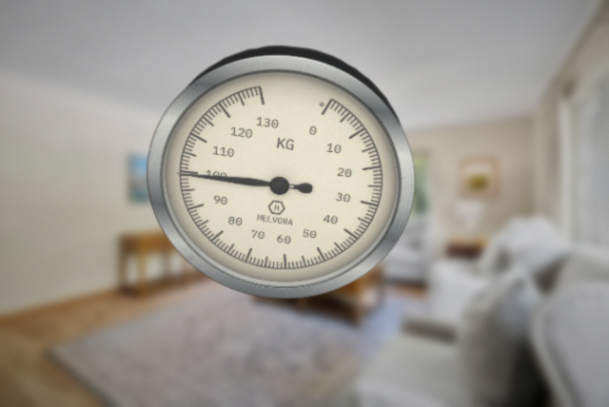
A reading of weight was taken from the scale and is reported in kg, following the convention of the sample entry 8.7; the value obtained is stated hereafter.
100
